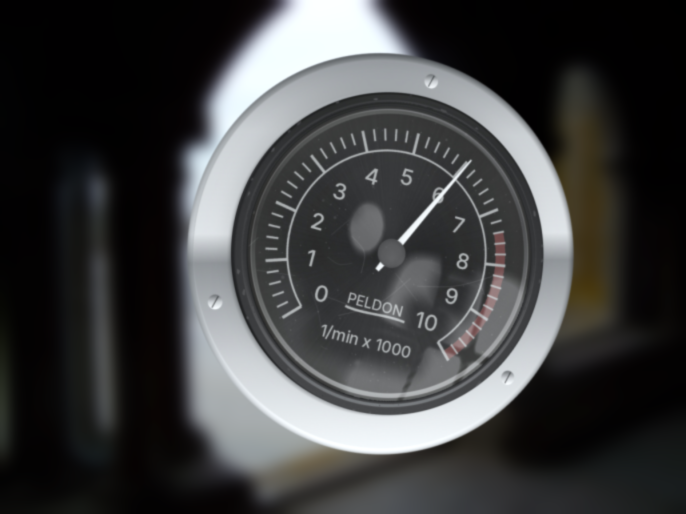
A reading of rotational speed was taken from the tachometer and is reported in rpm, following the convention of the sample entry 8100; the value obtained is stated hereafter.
6000
